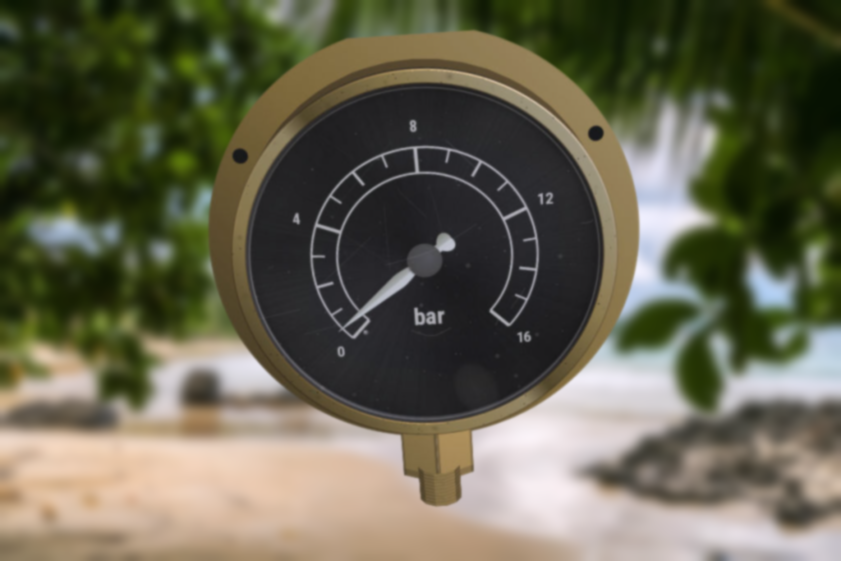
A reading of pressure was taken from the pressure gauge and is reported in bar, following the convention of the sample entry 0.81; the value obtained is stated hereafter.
0.5
